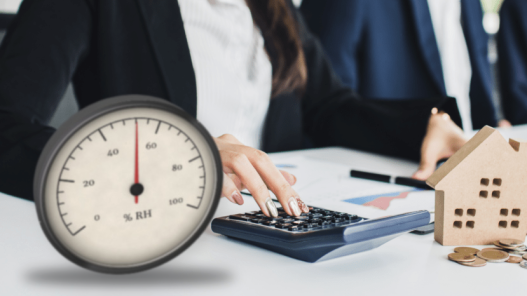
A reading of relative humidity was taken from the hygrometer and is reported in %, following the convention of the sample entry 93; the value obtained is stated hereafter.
52
